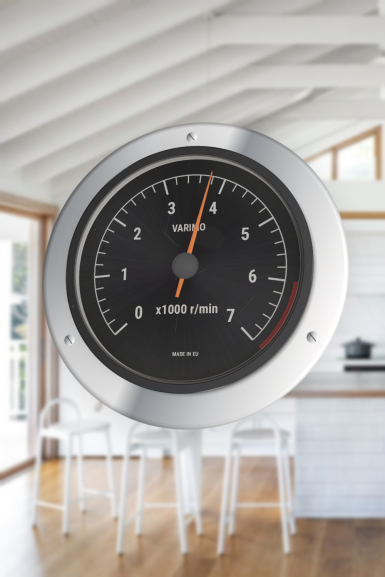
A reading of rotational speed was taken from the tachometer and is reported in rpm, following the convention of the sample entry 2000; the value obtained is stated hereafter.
3800
